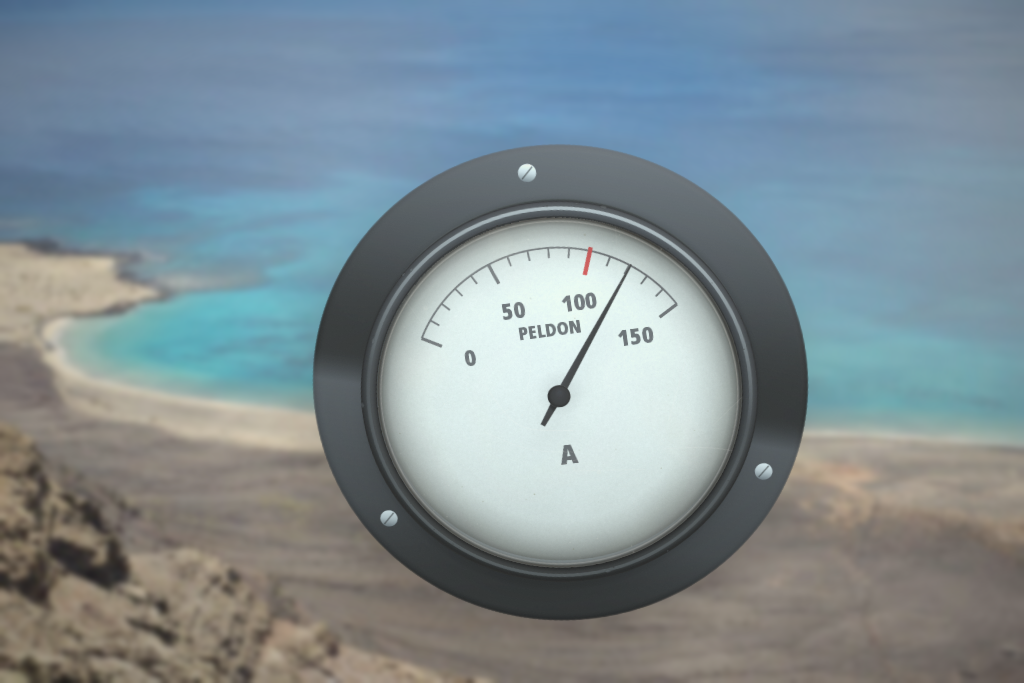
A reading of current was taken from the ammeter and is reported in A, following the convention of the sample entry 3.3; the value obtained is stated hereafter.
120
